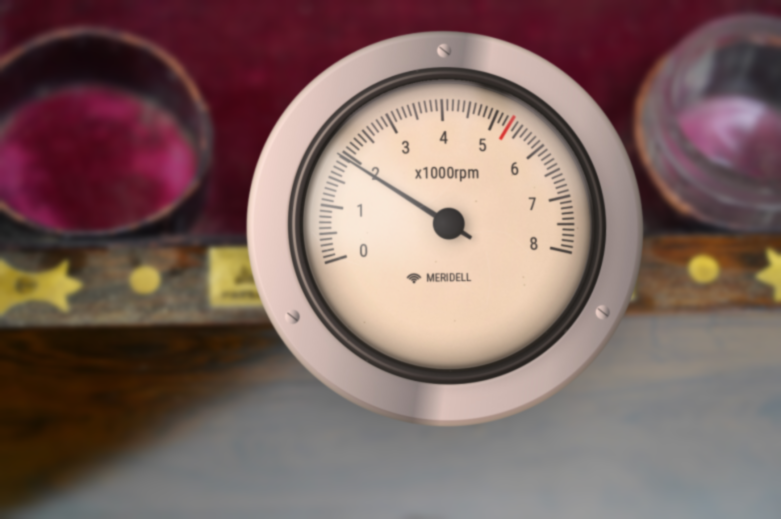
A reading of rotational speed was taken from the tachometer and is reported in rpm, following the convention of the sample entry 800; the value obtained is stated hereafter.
1900
